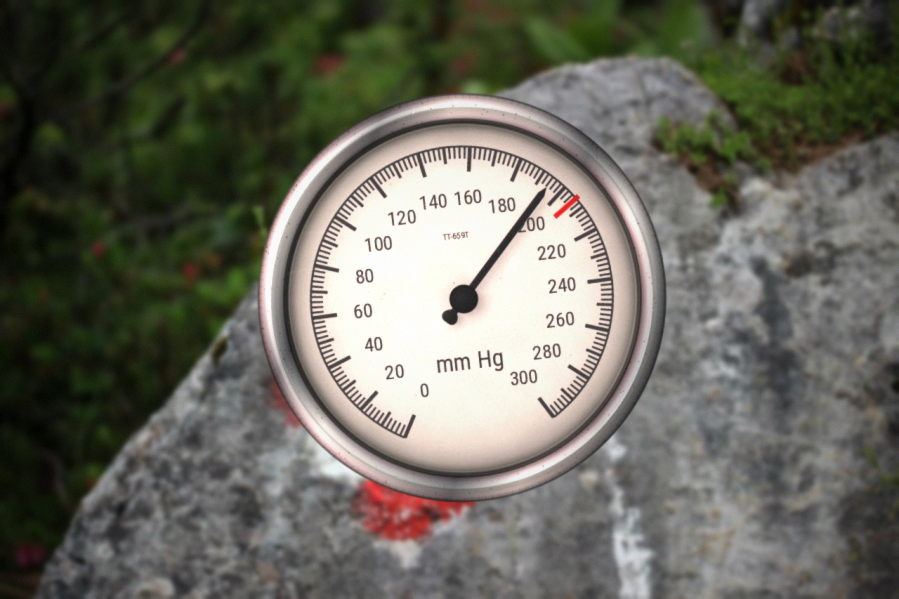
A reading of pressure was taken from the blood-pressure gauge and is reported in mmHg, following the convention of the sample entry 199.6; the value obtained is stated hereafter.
194
